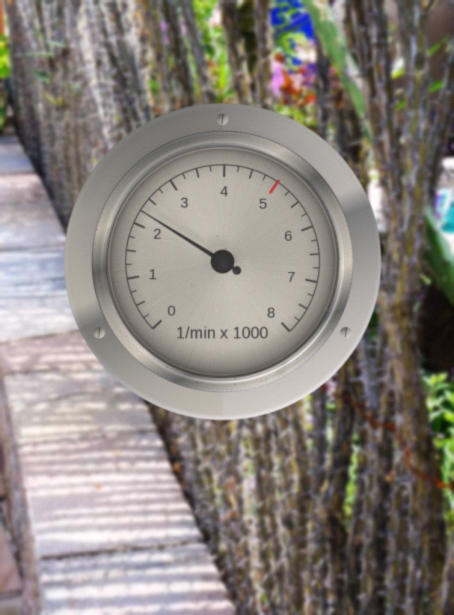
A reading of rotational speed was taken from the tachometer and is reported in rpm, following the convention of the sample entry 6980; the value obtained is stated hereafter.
2250
